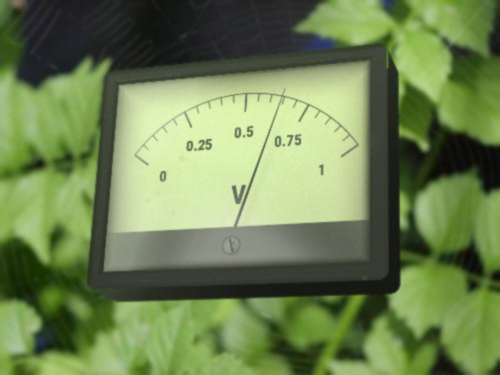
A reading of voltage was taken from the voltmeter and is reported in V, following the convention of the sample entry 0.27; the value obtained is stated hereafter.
0.65
